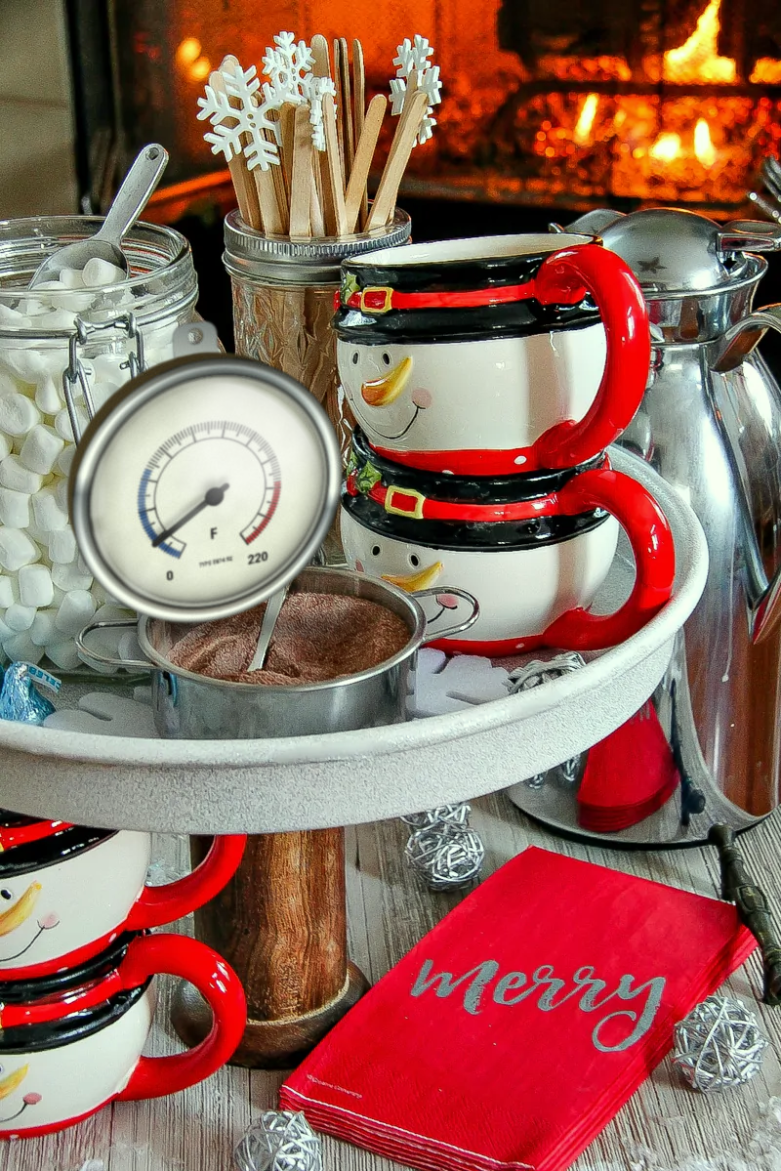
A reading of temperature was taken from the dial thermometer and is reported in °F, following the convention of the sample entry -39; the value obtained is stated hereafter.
20
